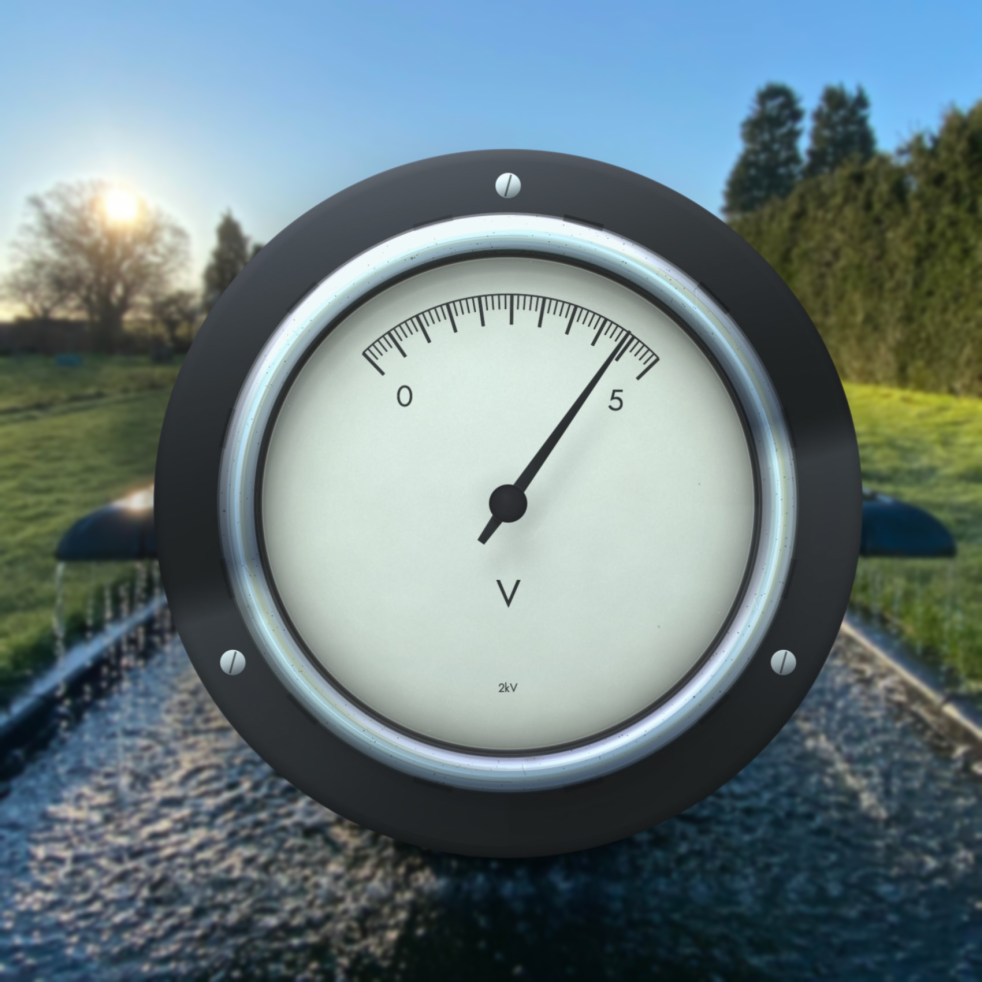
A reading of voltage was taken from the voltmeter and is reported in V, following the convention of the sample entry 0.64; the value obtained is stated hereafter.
4.4
